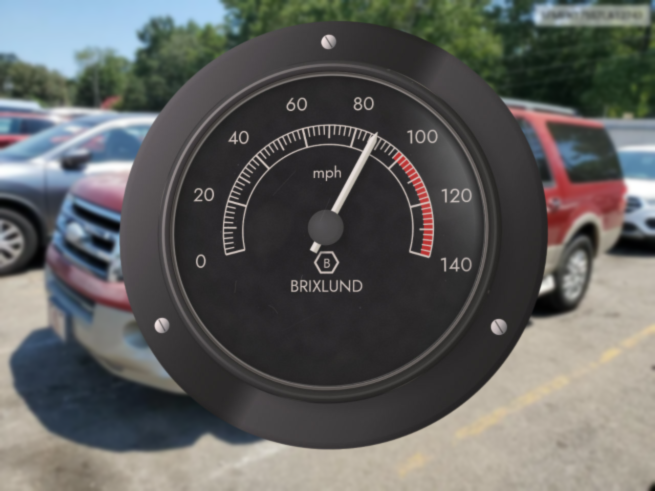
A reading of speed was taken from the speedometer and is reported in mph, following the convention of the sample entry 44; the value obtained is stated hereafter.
88
